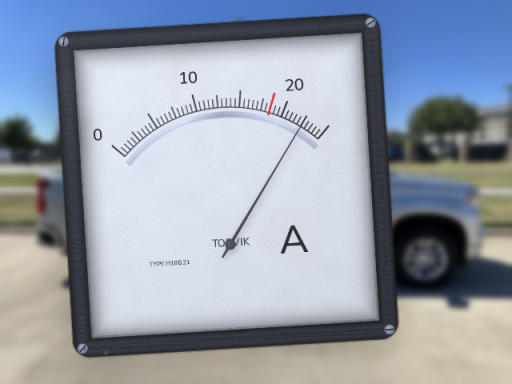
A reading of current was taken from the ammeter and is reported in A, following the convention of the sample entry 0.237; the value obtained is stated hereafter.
22.5
